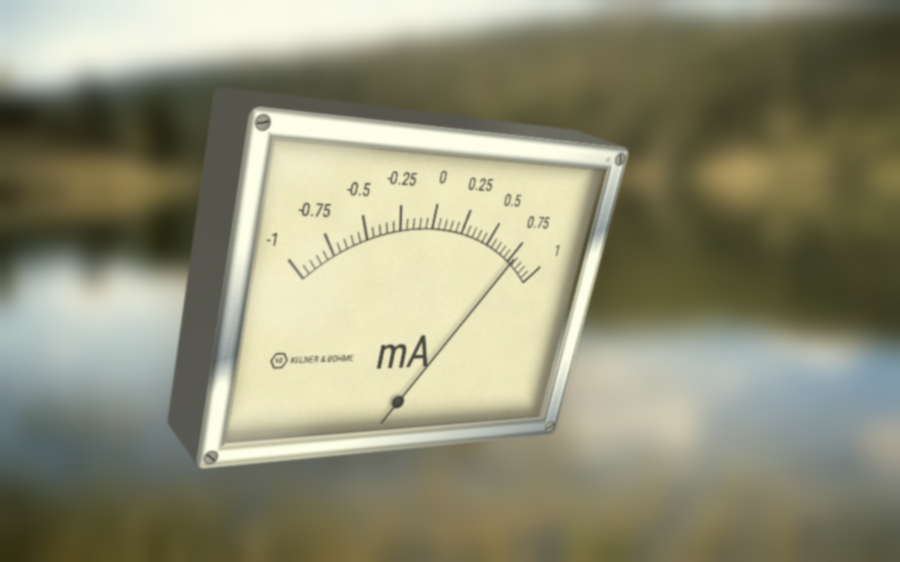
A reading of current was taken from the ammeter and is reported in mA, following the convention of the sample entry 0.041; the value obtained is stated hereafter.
0.75
